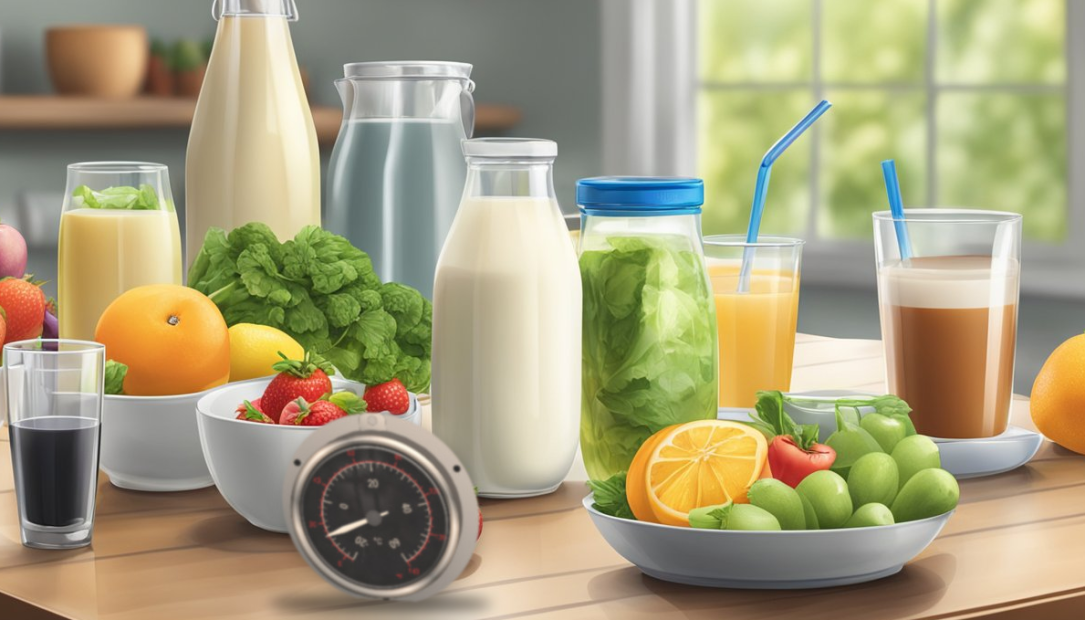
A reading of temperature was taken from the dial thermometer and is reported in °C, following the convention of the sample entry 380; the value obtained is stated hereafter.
-10
